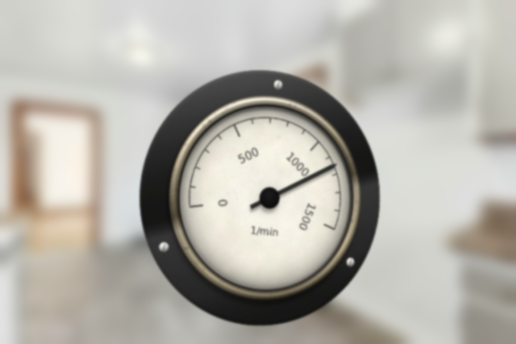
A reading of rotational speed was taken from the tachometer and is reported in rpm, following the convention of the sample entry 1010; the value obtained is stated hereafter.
1150
